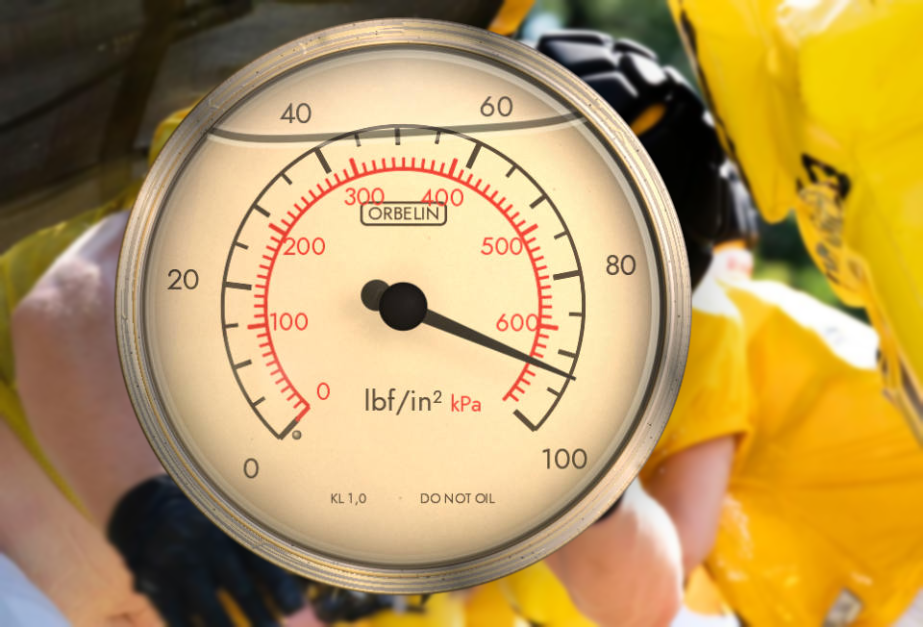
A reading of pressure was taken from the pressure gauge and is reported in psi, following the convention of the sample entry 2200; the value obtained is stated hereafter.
92.5
